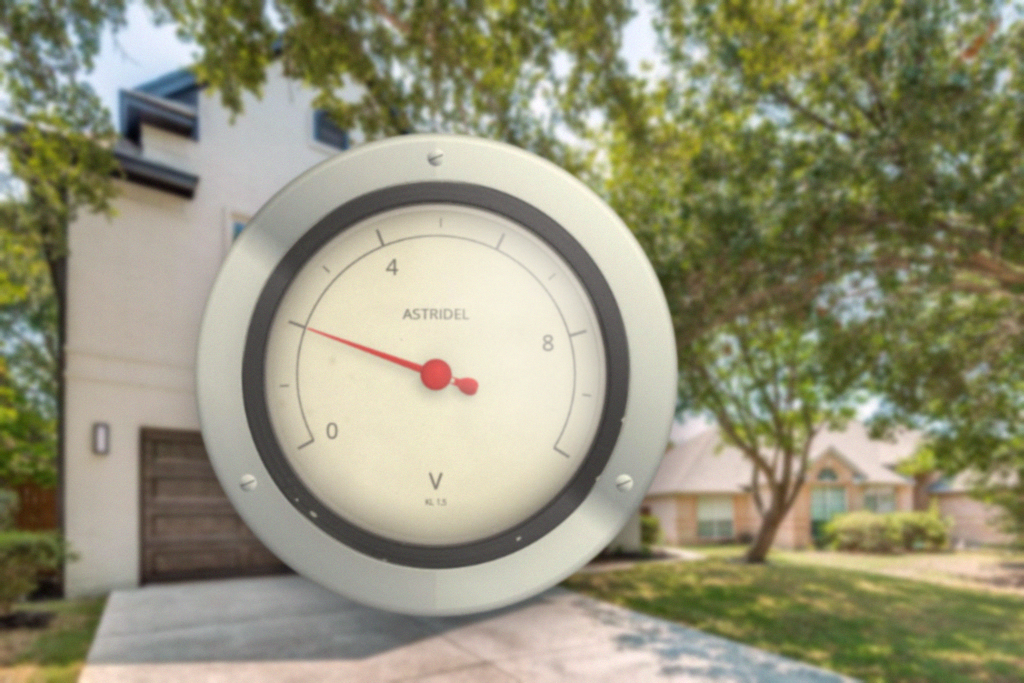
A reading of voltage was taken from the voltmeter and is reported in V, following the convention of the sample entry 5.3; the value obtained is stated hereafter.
2
